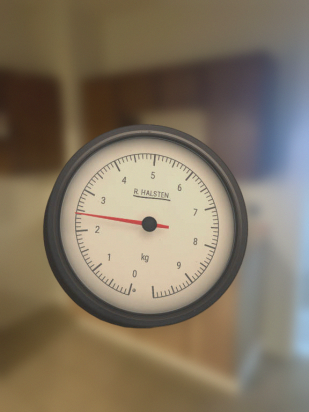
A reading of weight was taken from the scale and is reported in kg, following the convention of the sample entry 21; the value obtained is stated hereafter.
2.4
